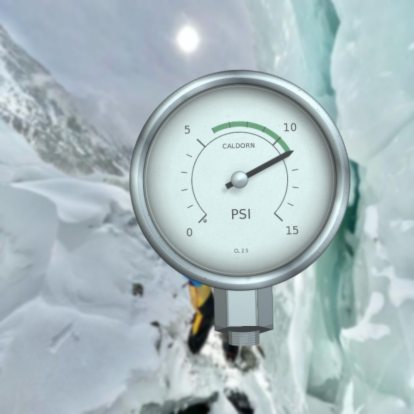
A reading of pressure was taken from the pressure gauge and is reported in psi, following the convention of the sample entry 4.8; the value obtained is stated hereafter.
11
